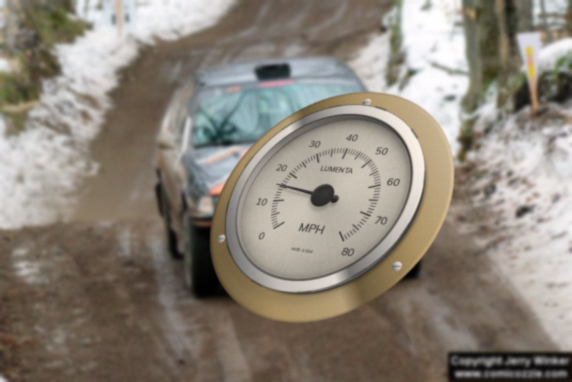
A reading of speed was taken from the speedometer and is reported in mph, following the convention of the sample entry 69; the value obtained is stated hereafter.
15
